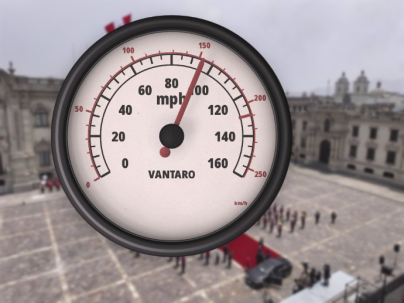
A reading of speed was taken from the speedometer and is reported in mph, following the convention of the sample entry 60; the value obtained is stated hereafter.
95
